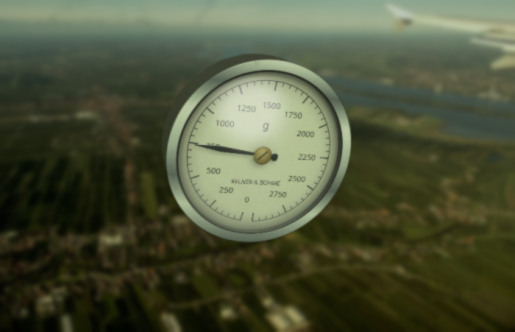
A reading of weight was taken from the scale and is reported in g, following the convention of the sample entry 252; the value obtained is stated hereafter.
750
